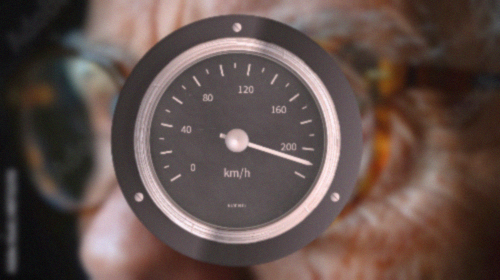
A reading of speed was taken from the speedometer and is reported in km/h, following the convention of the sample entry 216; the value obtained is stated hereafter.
210
